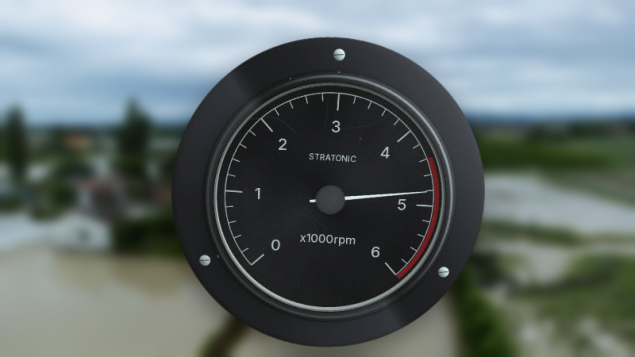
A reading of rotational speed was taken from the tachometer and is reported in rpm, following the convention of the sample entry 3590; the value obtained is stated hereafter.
4800
